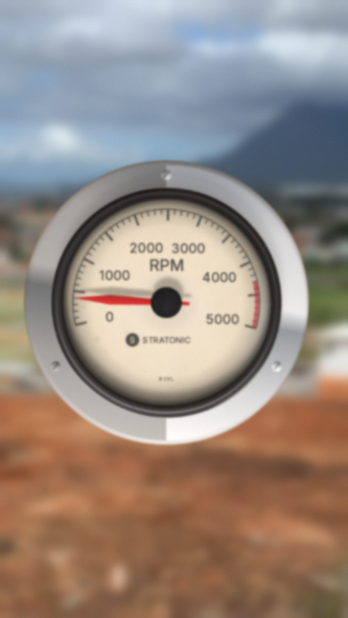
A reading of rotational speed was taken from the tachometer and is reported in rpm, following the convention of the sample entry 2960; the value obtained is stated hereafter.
400
